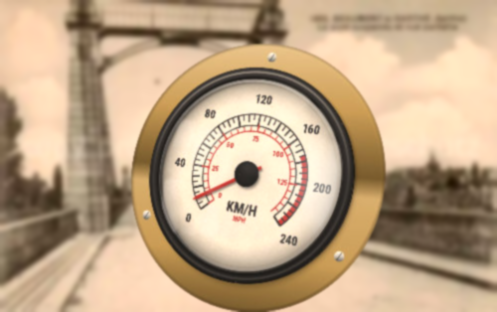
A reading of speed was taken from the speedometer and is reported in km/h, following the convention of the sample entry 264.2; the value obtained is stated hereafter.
10
